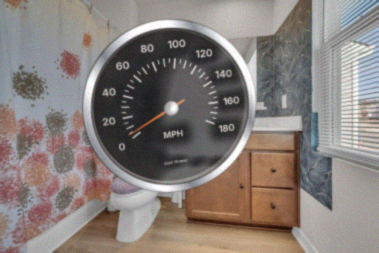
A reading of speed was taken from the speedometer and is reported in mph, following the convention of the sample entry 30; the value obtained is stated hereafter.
5
